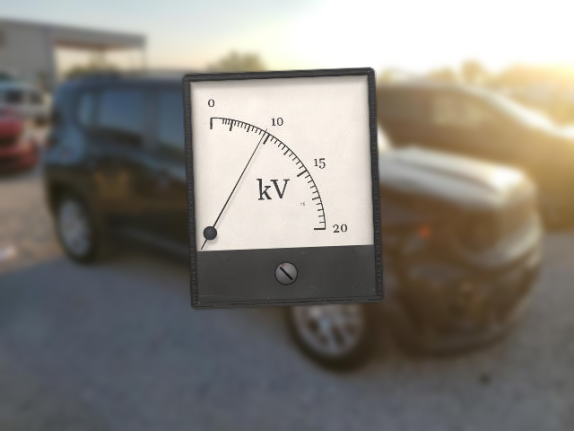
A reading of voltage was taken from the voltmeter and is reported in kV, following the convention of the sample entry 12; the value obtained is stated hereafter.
9.5
